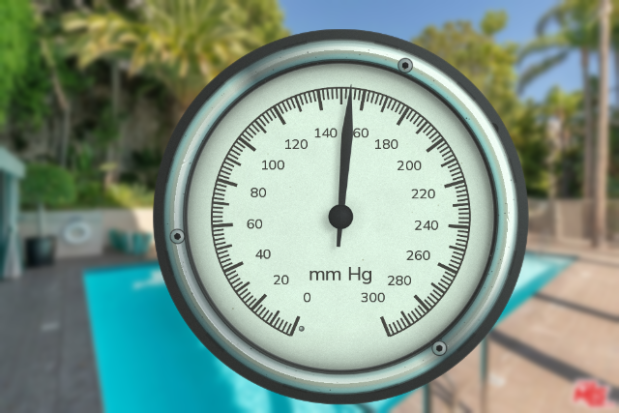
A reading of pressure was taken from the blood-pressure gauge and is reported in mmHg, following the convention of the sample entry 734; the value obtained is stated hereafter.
154
